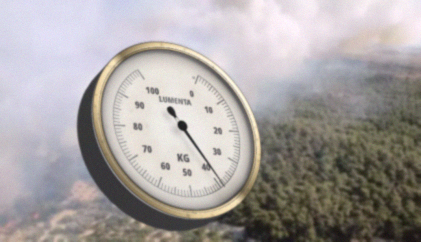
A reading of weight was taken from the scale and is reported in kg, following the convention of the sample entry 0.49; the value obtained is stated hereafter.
40
